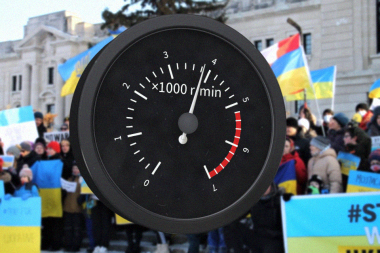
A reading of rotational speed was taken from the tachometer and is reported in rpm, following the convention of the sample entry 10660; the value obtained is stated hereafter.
3800
